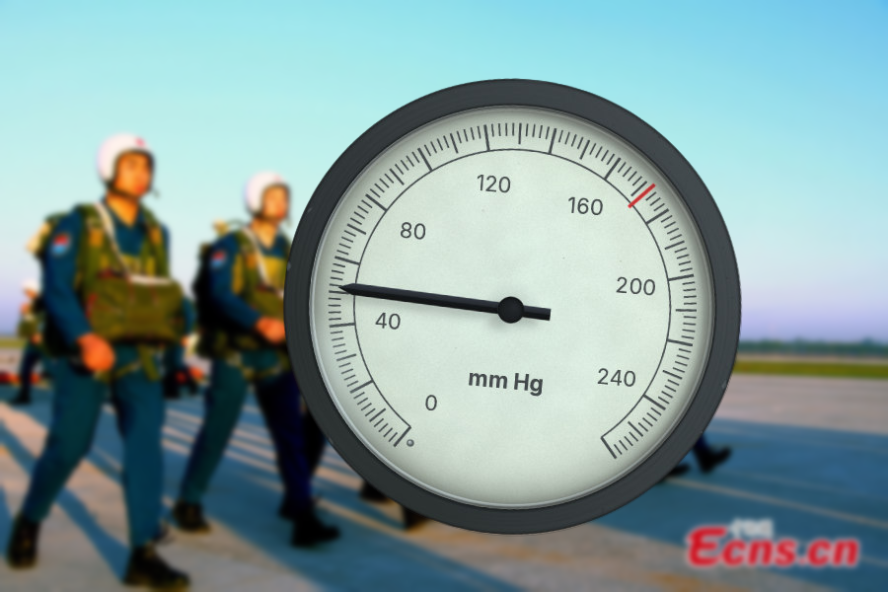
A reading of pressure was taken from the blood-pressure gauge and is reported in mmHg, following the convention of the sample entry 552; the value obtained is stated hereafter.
52
